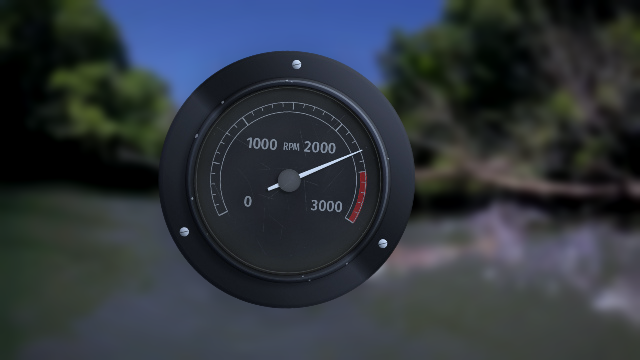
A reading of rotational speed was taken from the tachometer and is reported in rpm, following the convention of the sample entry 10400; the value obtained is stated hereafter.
2300
